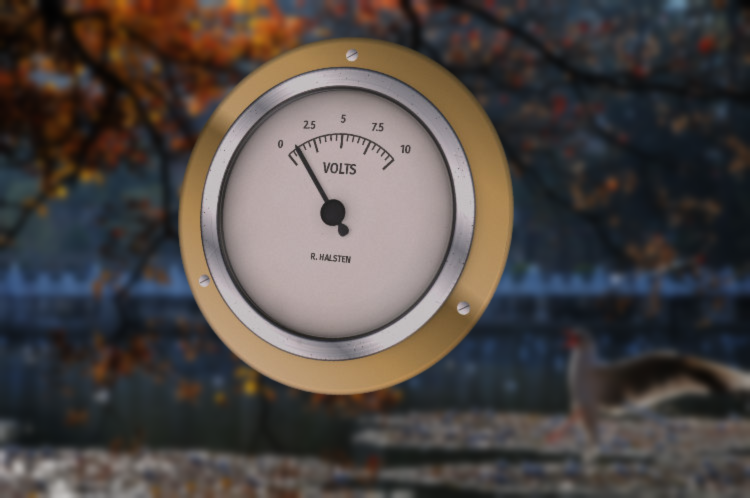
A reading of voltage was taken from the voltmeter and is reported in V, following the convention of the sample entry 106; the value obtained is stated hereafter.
1
